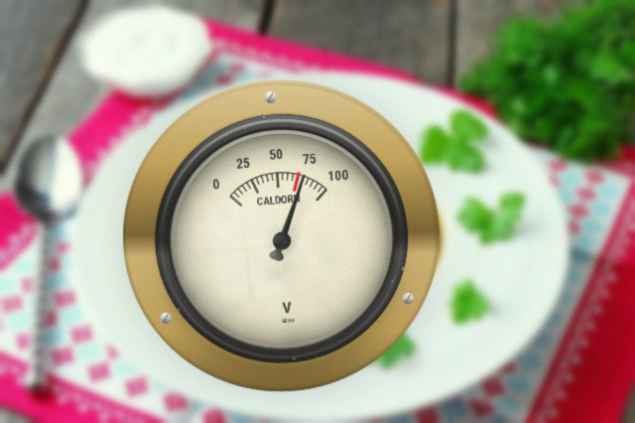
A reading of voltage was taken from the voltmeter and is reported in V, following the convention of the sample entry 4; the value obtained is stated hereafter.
75
